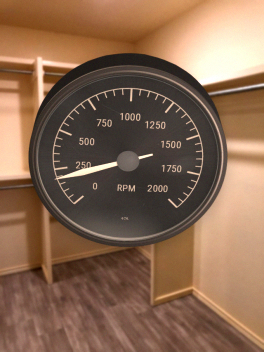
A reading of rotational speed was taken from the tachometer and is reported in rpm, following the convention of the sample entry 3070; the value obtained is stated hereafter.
200
